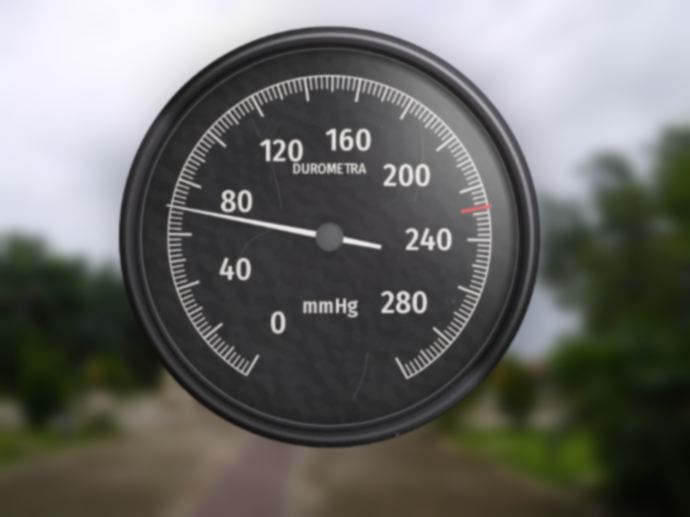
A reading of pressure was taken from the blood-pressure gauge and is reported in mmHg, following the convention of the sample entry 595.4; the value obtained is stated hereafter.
70
